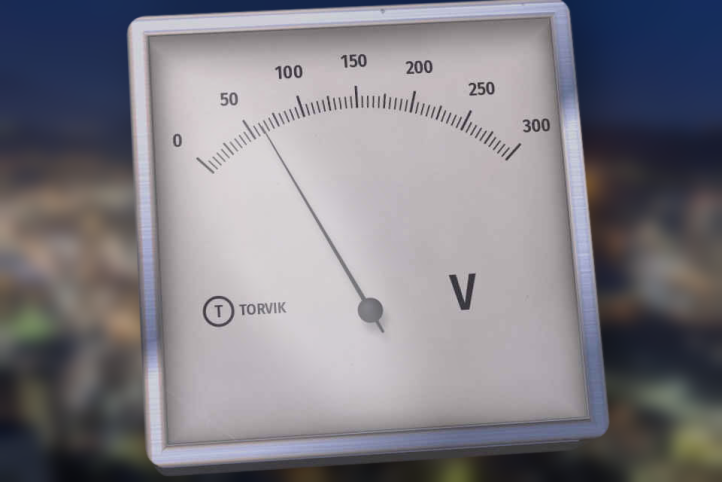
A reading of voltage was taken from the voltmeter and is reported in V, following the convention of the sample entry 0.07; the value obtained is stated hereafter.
60
